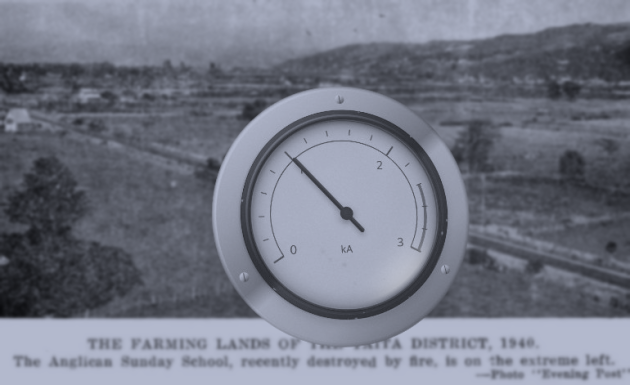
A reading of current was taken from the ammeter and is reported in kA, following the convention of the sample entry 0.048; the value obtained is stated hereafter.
1
